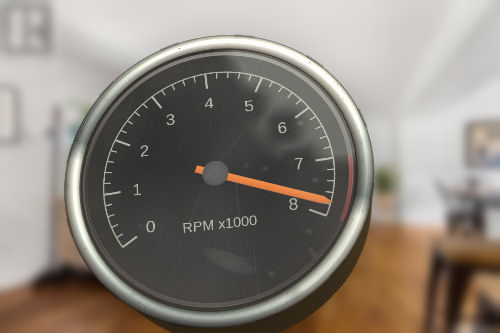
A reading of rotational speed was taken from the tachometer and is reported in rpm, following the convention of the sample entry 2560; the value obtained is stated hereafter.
7800
